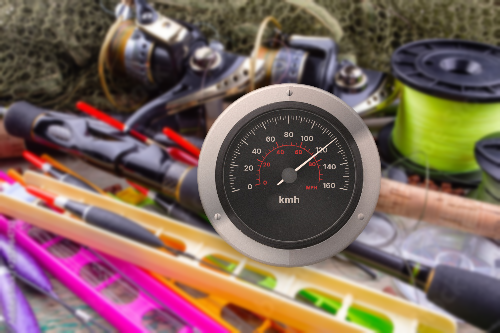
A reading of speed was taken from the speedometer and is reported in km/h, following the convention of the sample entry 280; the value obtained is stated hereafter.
120
